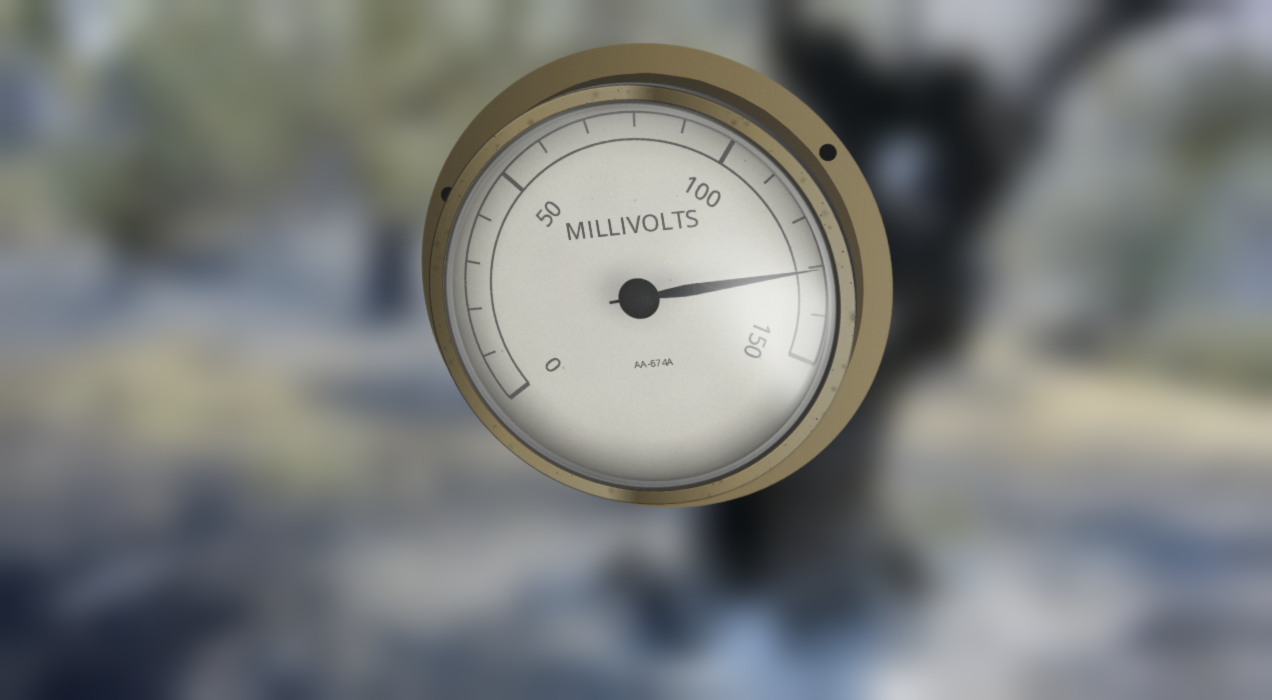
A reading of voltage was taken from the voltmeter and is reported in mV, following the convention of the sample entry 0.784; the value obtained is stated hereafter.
130
